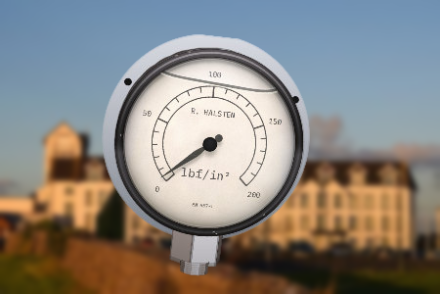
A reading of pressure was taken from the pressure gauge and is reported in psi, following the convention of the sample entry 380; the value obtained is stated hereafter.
5
